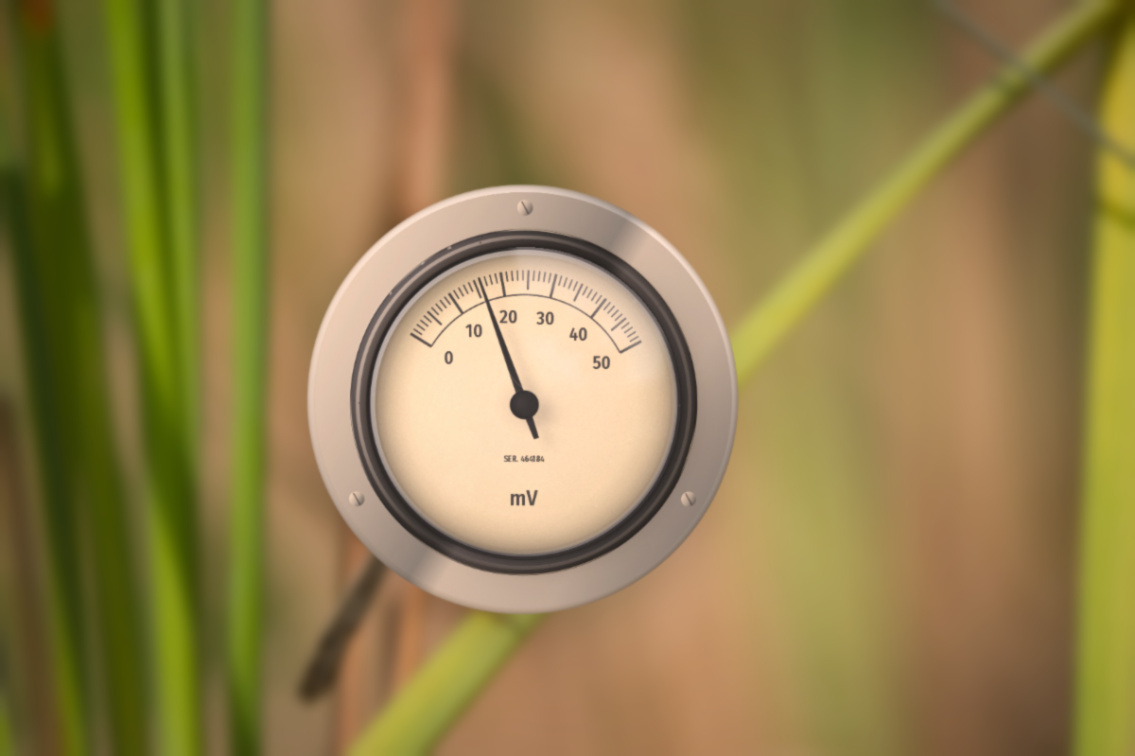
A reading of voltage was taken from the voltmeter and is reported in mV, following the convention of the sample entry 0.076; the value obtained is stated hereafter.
16
